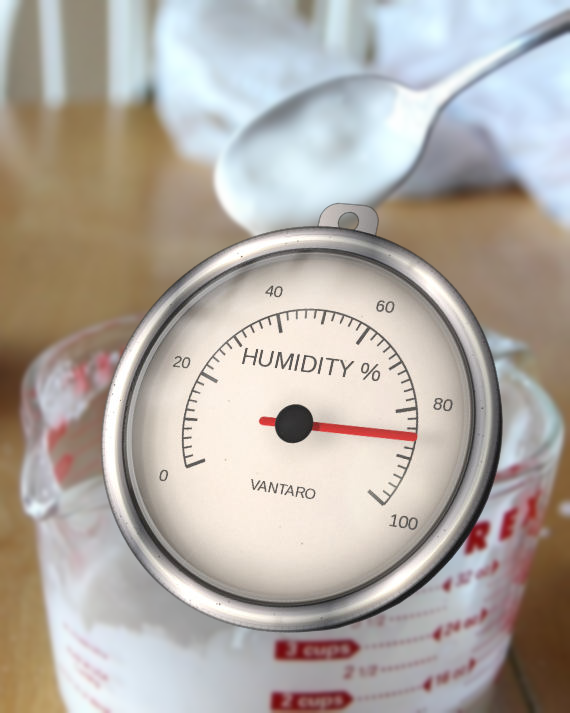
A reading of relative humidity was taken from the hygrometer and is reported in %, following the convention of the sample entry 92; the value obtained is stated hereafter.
86
